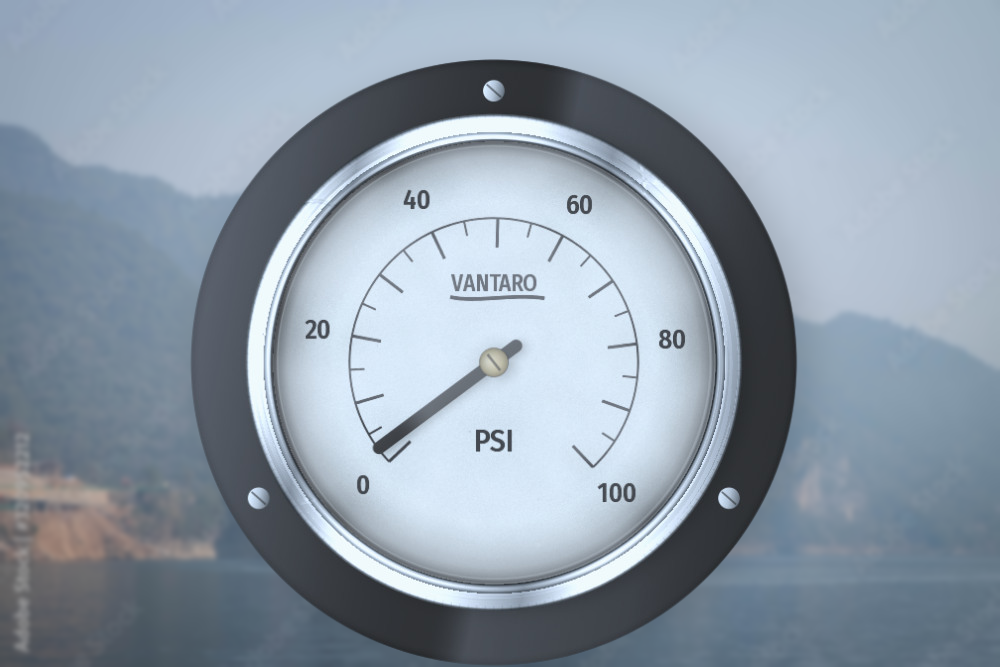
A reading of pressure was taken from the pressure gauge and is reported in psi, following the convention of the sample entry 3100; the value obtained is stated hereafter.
2.5
